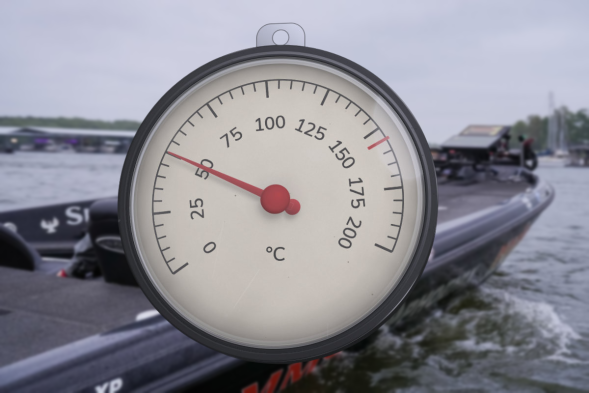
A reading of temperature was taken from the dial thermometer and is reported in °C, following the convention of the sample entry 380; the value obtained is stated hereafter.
50
